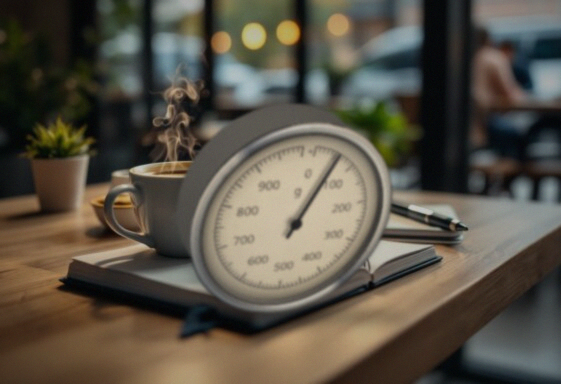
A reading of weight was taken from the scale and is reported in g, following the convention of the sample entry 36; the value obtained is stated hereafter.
50
